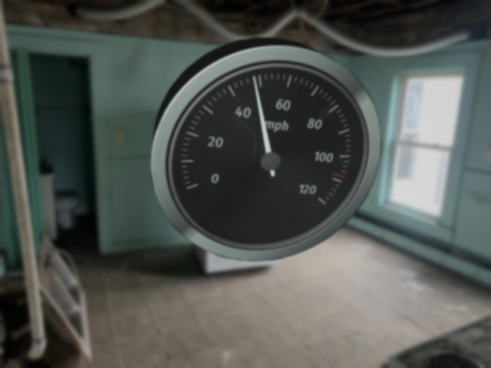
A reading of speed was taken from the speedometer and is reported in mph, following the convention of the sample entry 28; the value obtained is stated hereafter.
48
